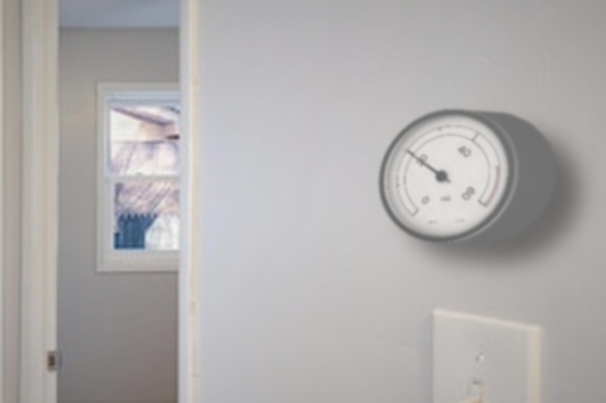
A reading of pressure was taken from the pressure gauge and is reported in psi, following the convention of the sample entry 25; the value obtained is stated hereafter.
20
